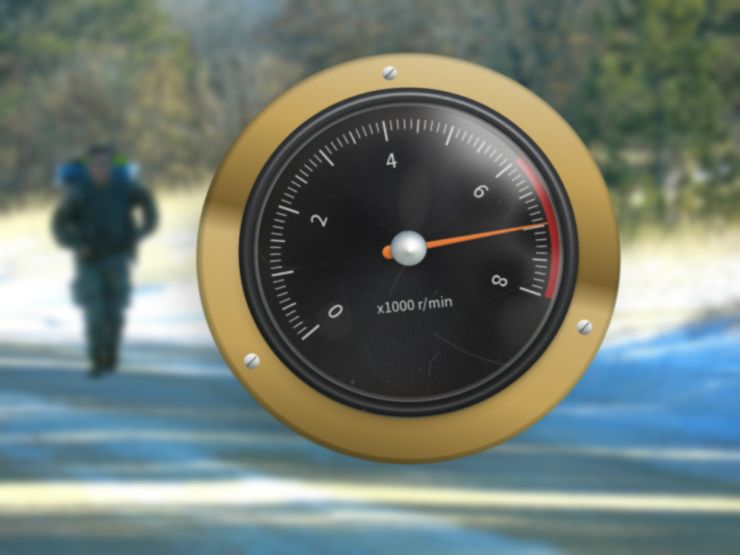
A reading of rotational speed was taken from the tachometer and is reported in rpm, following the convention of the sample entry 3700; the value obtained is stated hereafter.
7000
